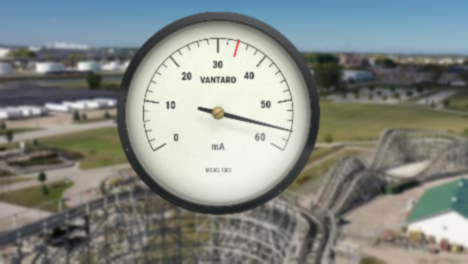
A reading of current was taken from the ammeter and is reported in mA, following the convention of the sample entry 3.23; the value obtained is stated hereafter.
56
